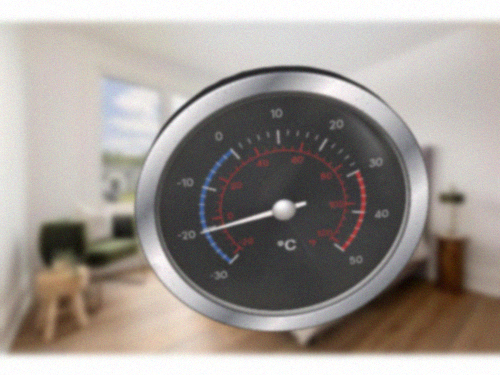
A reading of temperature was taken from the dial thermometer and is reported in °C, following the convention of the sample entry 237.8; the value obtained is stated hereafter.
-20
